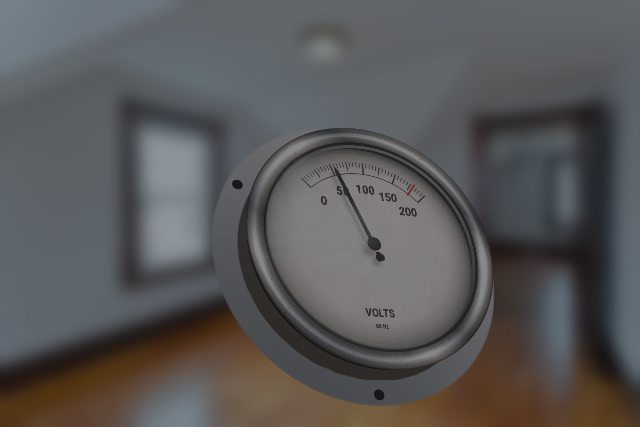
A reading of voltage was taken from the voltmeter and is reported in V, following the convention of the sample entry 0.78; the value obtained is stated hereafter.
50
